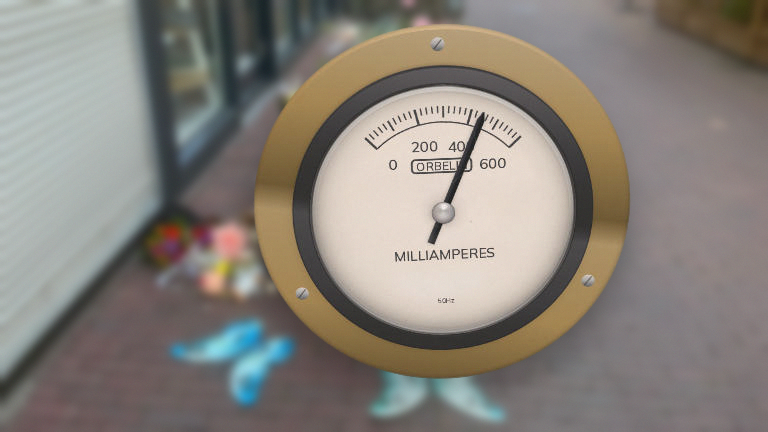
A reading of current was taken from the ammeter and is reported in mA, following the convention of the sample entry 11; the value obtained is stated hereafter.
440
